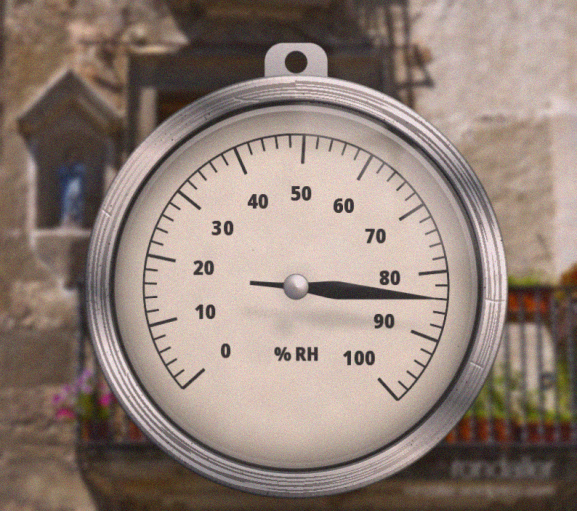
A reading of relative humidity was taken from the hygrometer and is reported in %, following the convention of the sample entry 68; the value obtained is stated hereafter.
84
